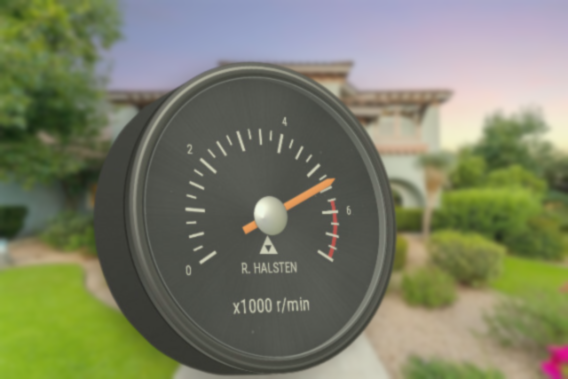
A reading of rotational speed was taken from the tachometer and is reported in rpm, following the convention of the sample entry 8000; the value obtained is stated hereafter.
5375
